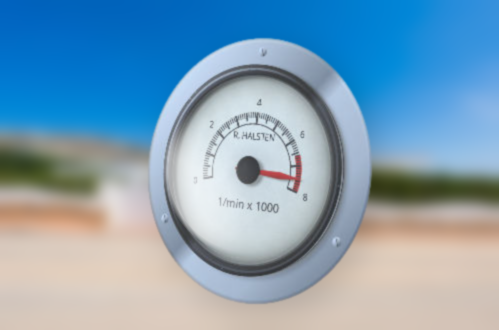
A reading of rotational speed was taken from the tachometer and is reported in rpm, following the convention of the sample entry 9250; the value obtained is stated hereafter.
7500
